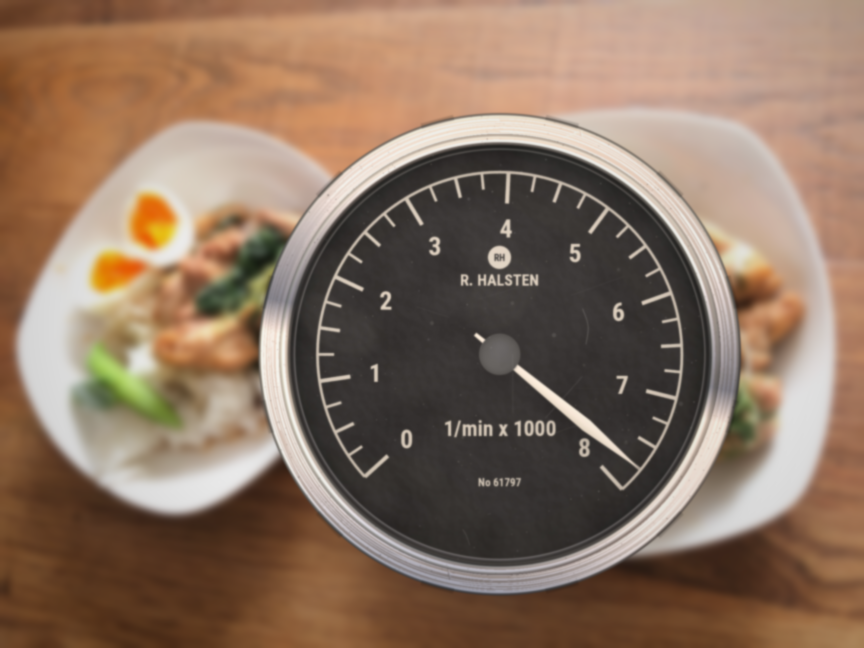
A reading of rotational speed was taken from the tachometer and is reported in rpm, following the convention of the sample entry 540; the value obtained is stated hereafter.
7750
